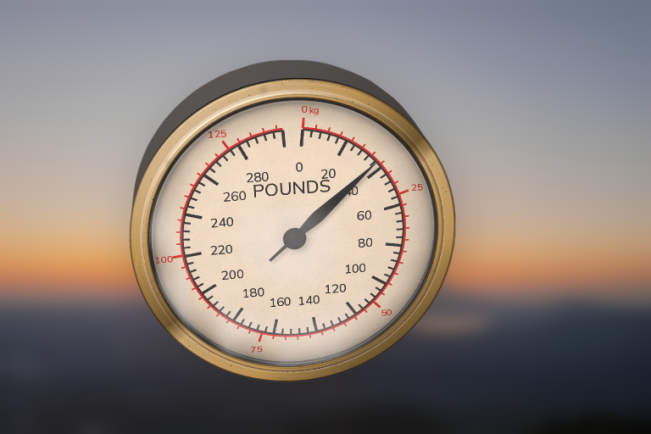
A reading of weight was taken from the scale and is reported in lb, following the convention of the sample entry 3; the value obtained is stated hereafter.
36
